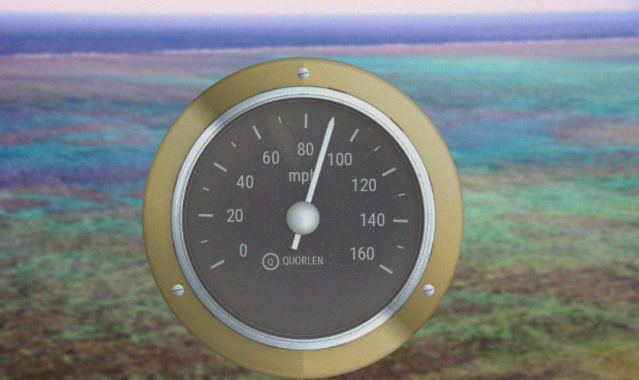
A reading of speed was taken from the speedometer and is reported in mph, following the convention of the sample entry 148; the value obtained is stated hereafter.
90
